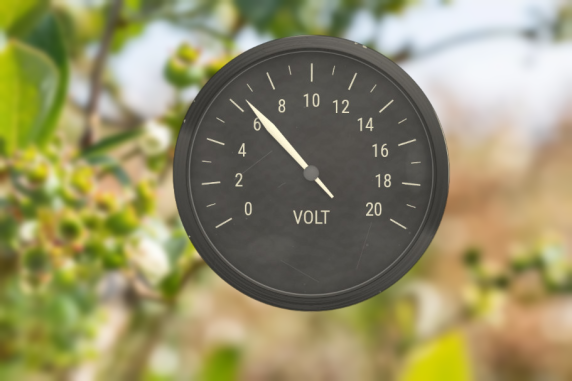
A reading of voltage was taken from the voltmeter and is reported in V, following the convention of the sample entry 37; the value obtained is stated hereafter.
6.5
